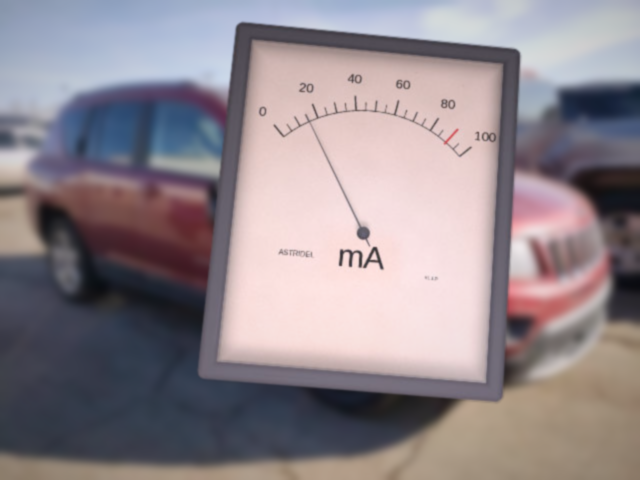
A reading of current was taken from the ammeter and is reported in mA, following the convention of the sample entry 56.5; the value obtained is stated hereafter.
15
